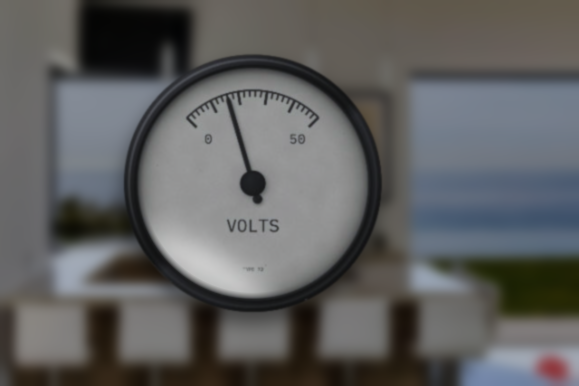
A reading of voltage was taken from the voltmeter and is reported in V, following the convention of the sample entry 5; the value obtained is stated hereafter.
16
